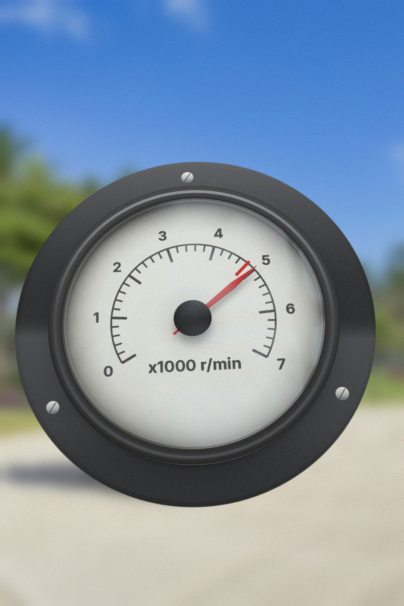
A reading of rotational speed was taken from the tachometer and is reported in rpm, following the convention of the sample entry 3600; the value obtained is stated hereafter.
5000
